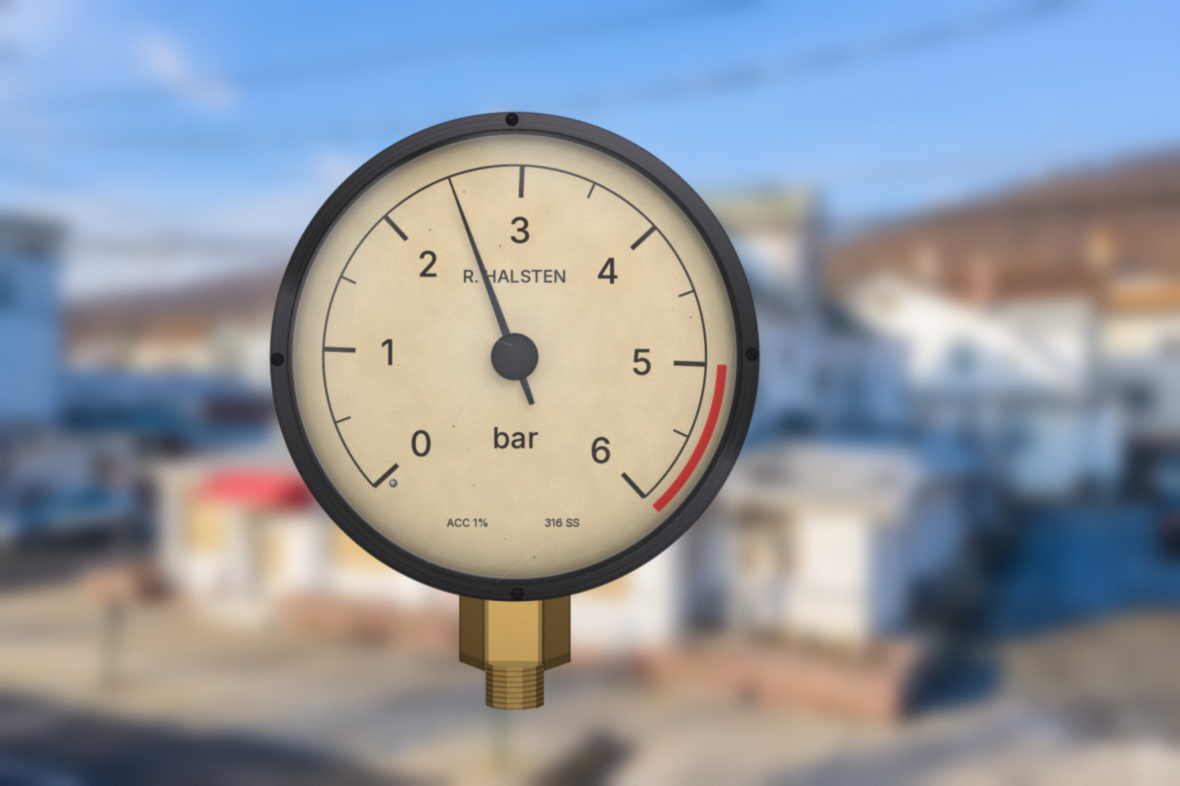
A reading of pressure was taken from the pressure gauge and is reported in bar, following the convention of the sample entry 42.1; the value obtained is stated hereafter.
2.5
